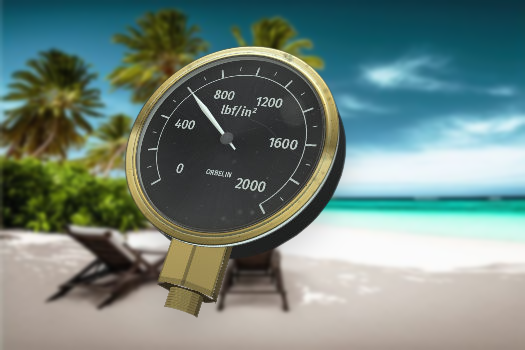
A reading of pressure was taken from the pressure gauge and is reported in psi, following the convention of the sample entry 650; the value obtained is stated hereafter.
600
